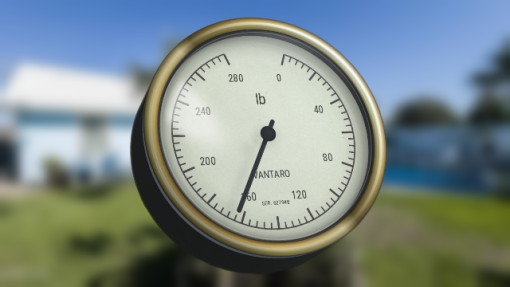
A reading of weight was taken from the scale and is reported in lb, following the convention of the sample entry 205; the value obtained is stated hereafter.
164
